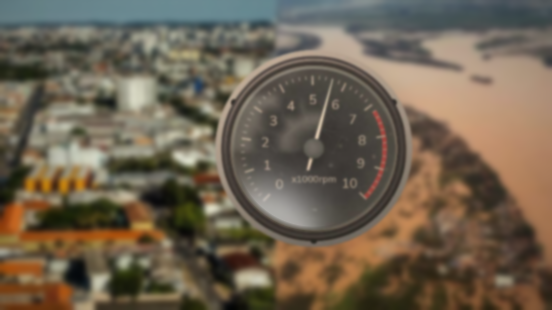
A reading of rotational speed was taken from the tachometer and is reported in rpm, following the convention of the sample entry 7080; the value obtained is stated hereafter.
5600
